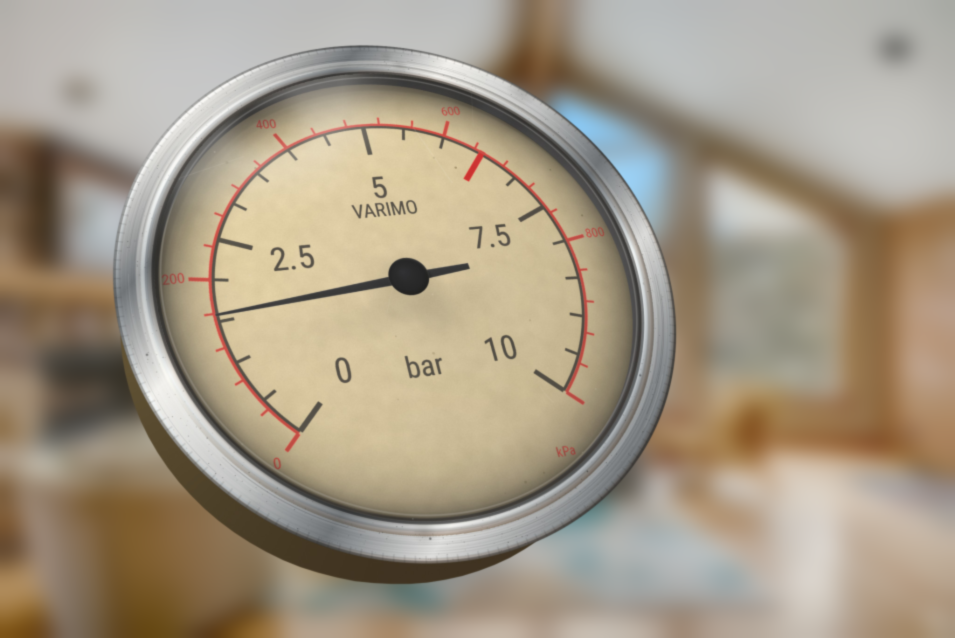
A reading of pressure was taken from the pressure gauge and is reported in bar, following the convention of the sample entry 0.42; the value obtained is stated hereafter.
1.5
